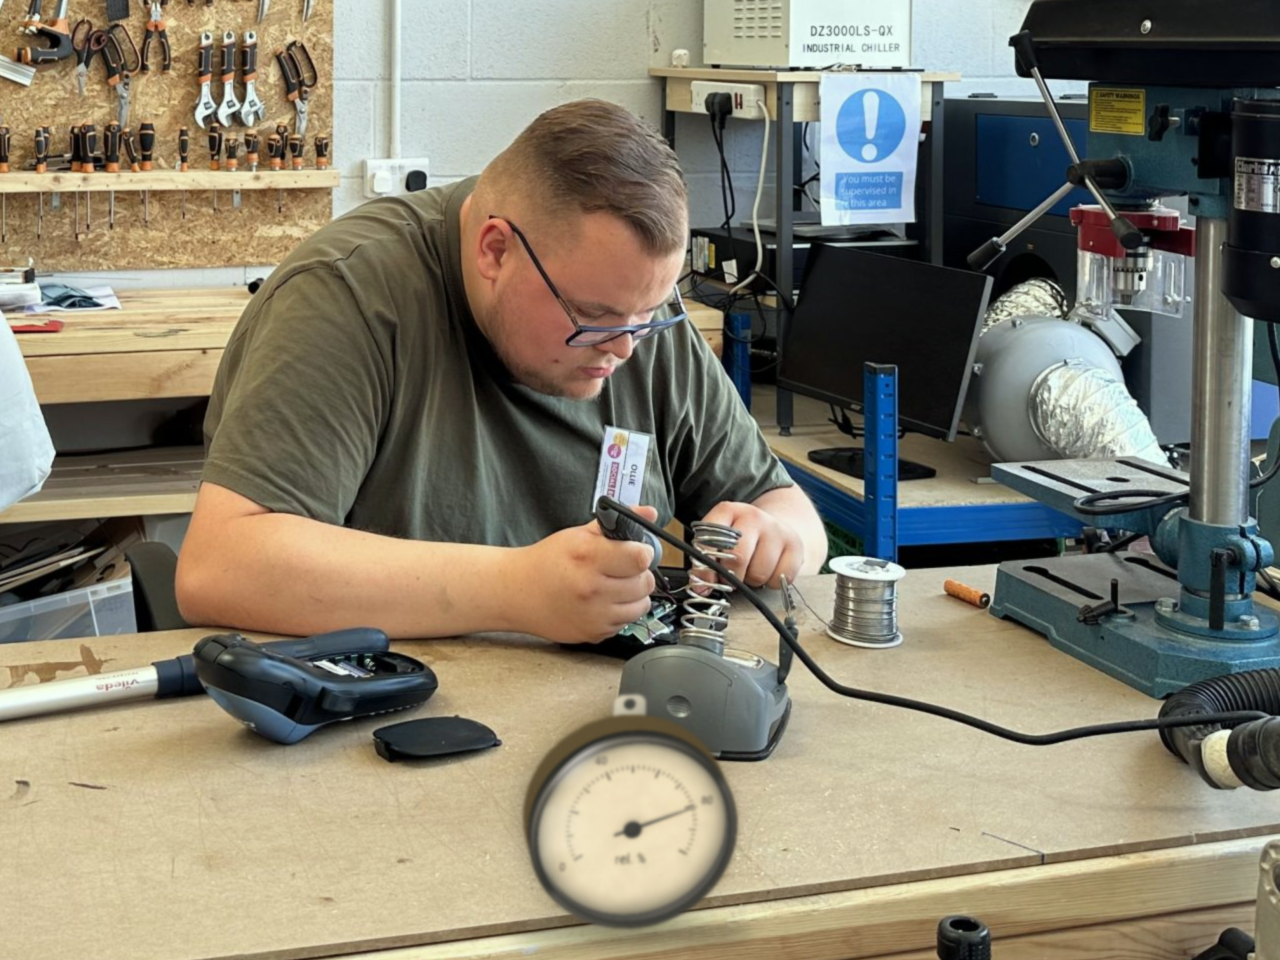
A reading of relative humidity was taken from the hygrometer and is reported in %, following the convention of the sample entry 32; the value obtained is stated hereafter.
80
